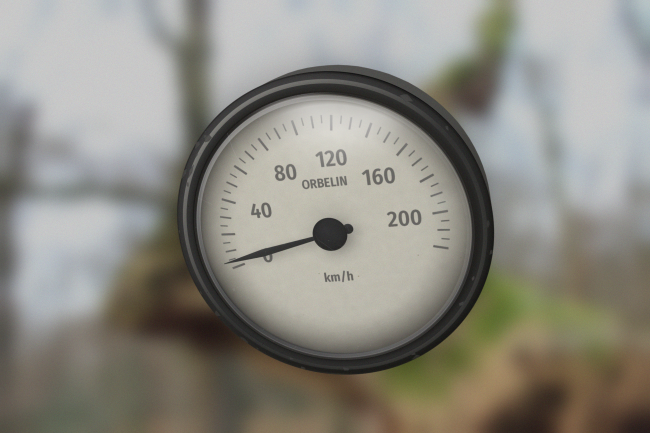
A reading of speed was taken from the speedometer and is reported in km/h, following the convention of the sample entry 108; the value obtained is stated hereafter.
5
